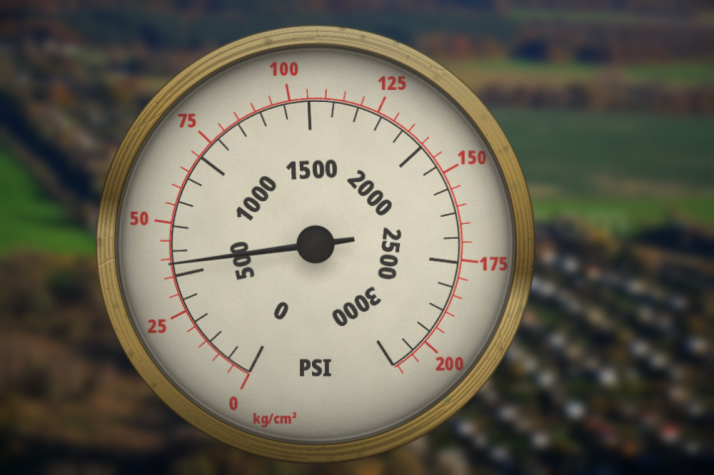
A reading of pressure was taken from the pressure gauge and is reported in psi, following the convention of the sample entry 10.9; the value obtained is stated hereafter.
550
